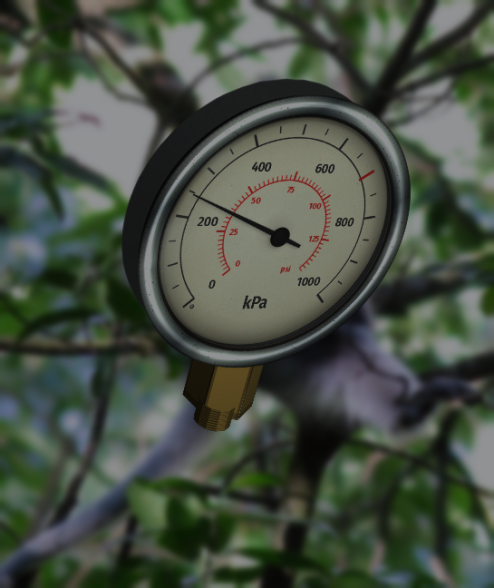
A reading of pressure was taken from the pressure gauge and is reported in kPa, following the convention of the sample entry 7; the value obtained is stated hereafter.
250
